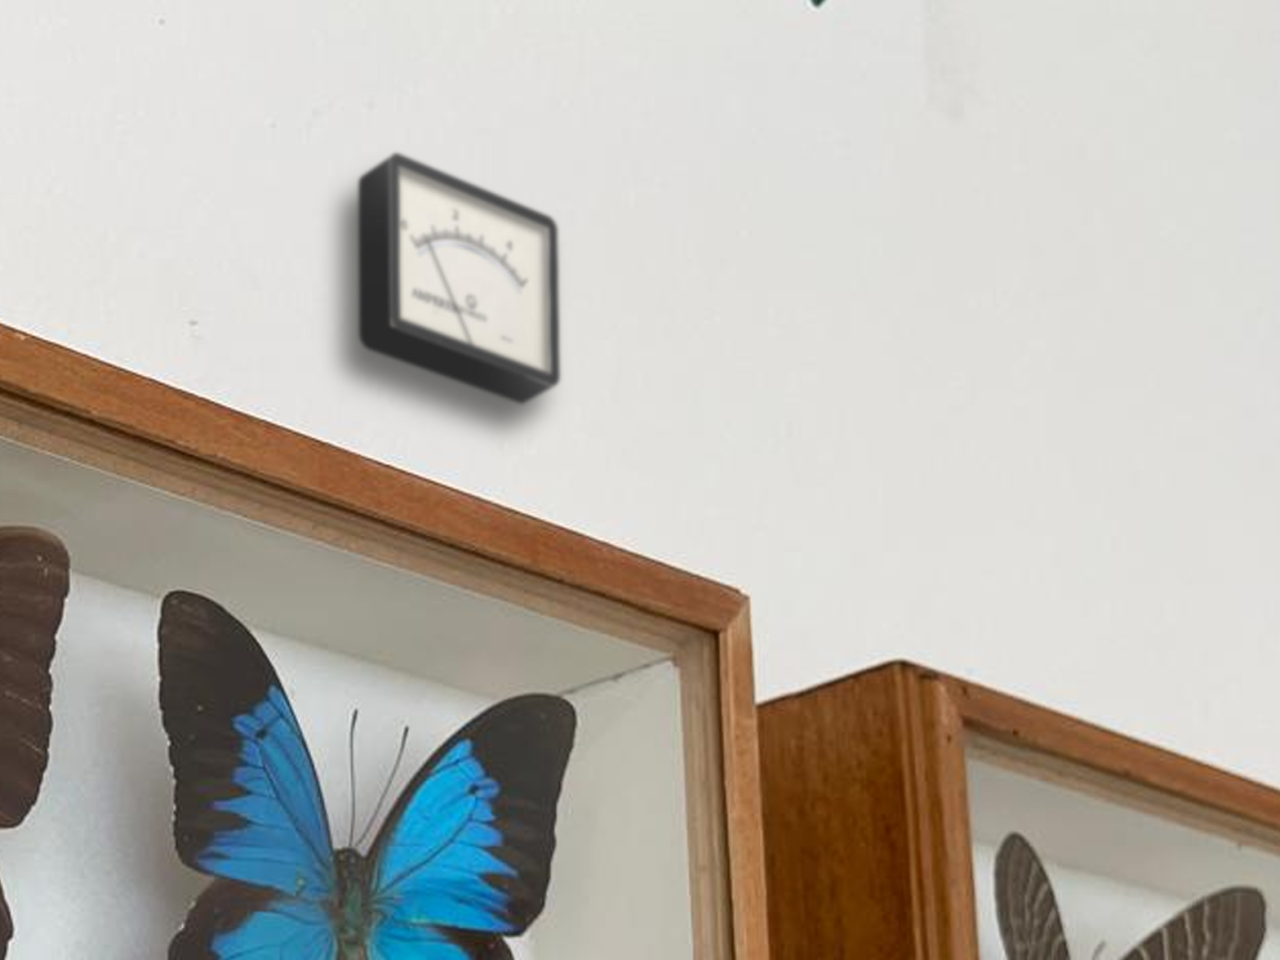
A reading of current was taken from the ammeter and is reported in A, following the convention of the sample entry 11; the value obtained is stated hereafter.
0.5
